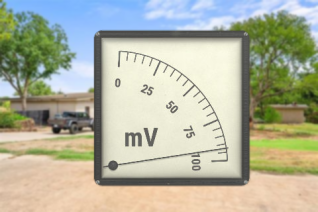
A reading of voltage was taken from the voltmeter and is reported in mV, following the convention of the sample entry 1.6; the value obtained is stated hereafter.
92.5
